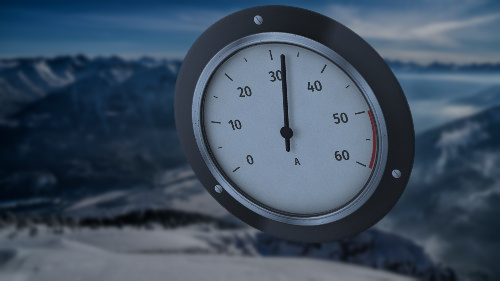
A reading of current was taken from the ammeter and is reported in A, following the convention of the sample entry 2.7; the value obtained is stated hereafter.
32.5
